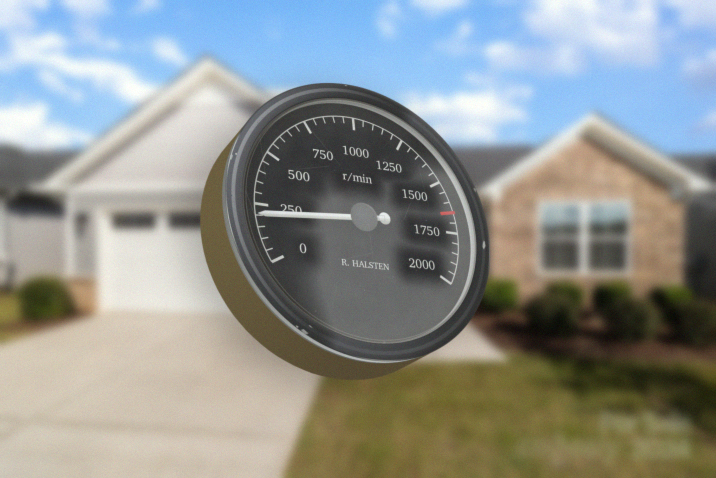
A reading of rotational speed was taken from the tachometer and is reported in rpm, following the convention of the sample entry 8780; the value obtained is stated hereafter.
200
